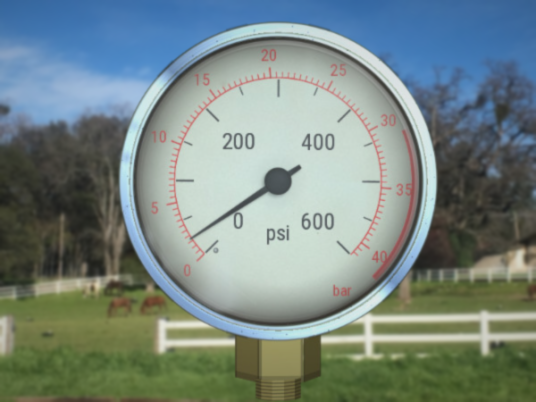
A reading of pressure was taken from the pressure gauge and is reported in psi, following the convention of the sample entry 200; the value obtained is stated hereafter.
25
